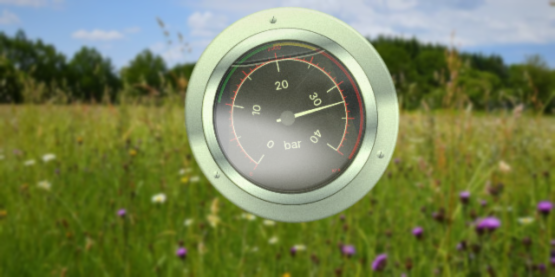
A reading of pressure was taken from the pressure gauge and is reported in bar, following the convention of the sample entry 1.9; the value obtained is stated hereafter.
32.5
